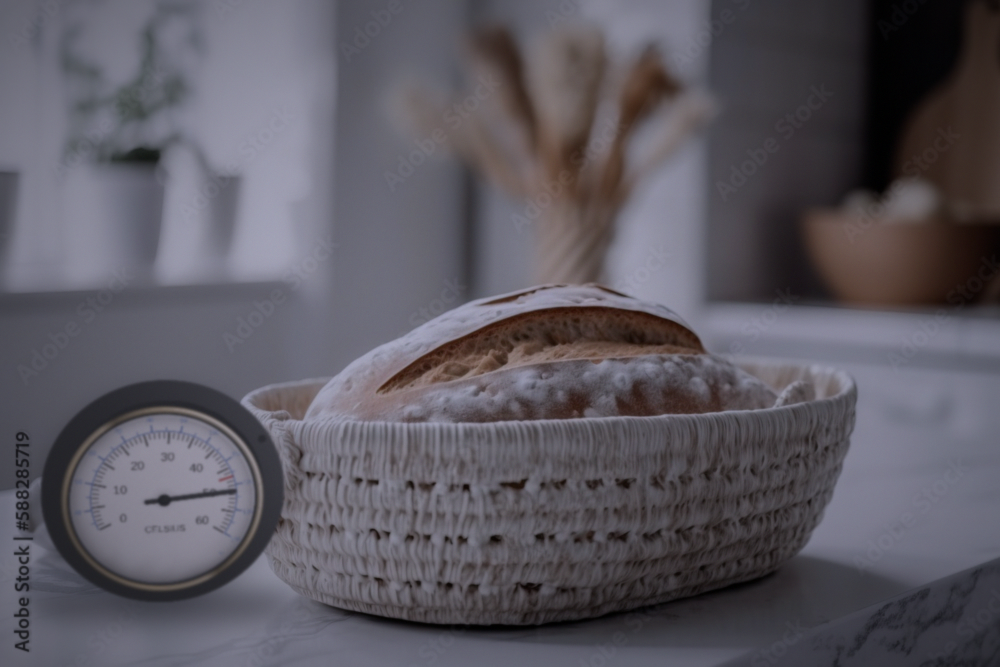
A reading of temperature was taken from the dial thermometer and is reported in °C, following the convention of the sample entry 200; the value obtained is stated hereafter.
50
